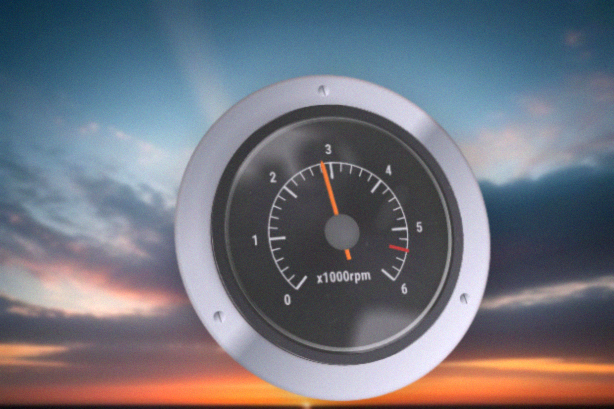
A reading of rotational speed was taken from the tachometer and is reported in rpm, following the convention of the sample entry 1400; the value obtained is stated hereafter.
2800
